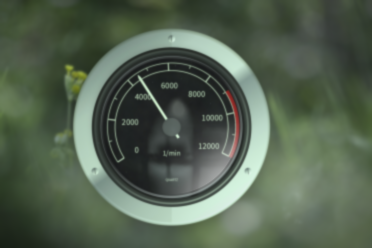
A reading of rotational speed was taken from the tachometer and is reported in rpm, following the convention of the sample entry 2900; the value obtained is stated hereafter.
4500
